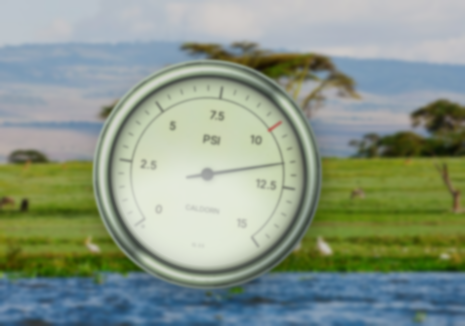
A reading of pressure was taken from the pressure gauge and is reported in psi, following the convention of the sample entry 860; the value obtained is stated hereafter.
11.5
